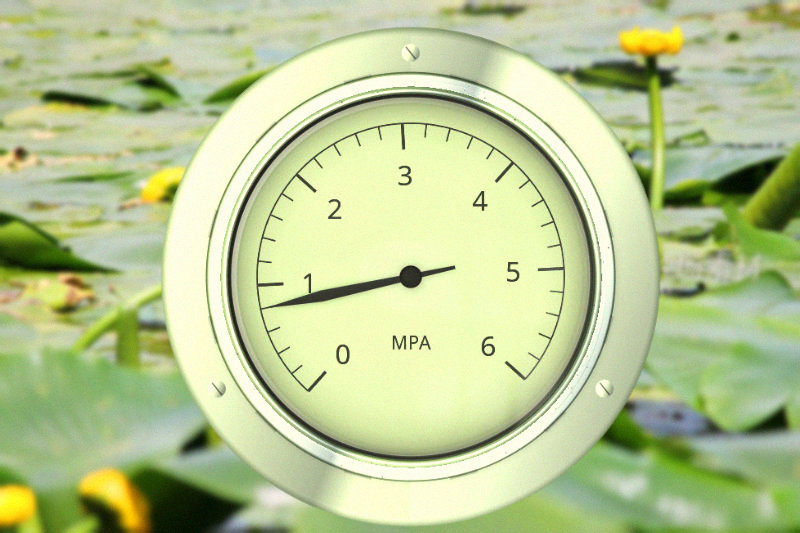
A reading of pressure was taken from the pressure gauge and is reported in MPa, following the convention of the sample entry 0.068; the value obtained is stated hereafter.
0.8
